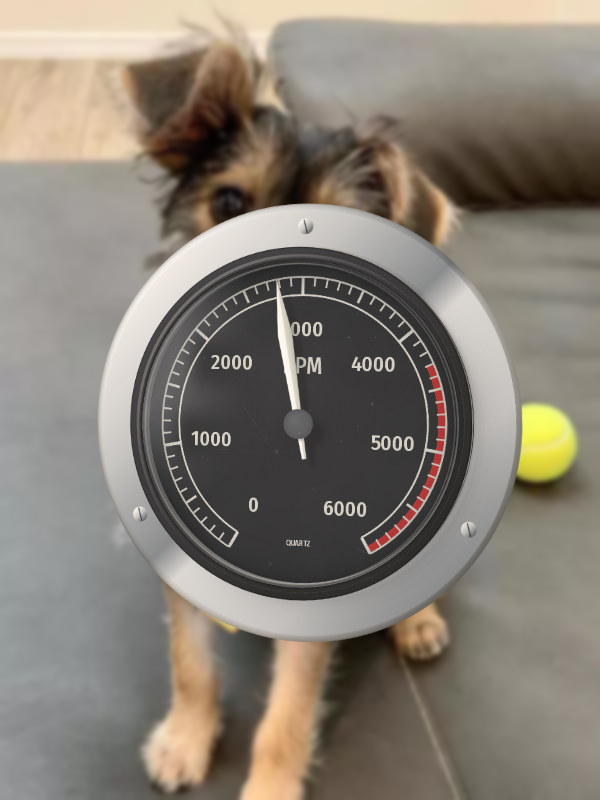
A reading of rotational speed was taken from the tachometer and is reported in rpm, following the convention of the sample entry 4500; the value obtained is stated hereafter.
2800
